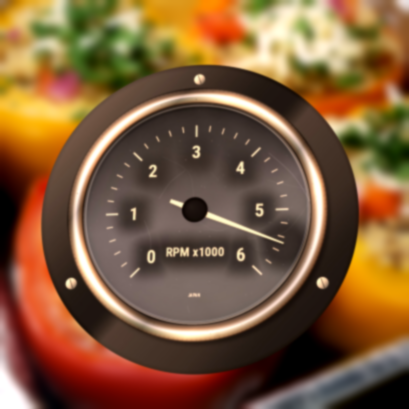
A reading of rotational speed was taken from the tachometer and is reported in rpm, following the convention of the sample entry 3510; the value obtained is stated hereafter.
5500
